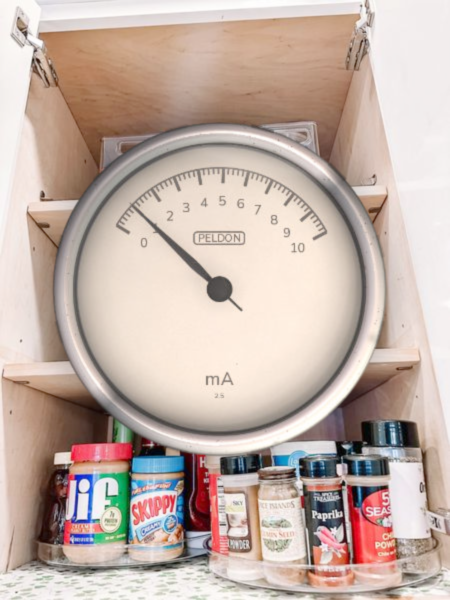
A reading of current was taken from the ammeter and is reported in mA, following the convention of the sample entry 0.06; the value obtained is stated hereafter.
1
